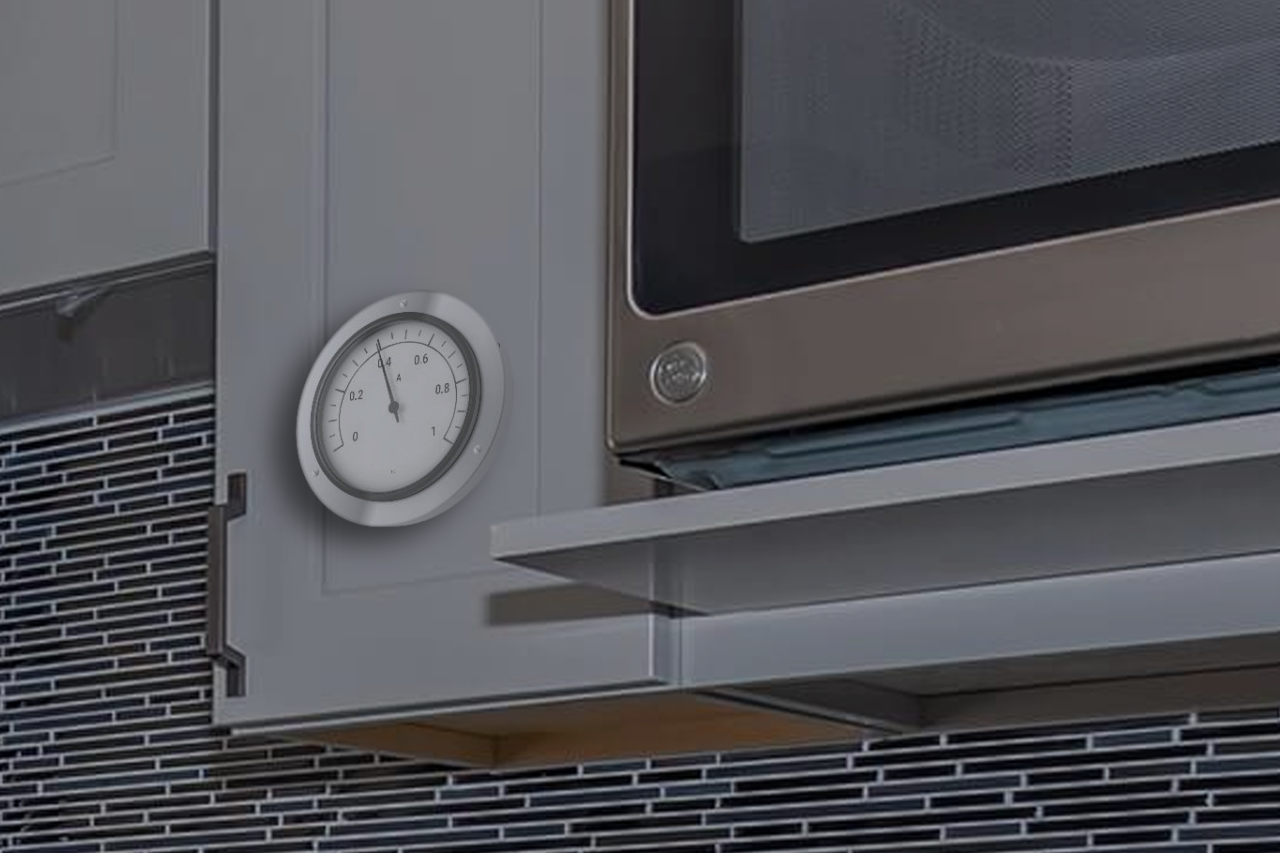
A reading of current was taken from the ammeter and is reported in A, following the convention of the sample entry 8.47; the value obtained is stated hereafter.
0.4
